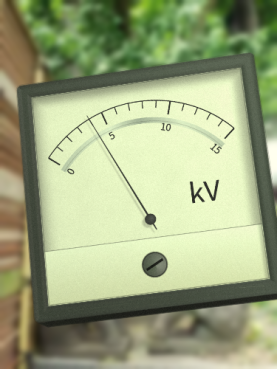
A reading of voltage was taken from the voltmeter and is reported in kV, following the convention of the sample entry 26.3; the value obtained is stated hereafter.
4
